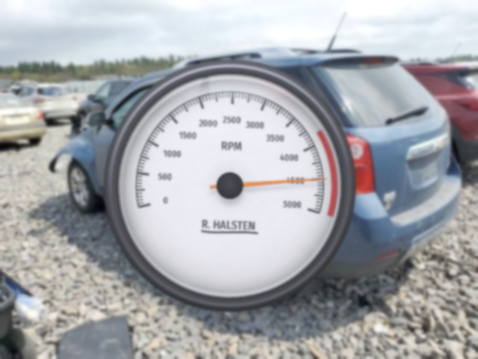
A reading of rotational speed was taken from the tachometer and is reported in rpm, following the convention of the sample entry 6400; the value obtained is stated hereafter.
4500
